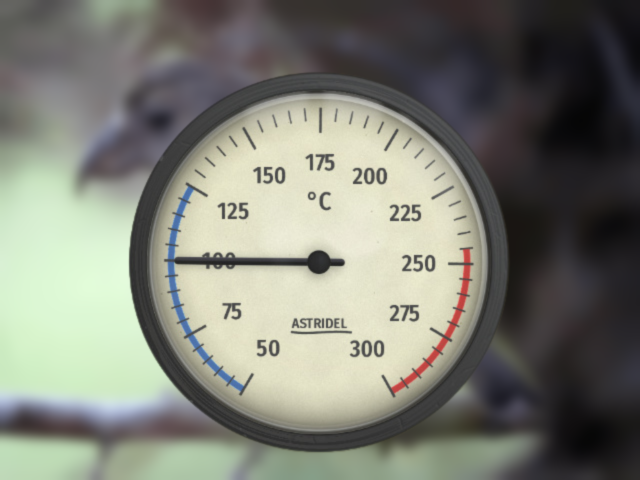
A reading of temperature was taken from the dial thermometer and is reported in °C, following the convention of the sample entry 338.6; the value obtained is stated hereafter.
100
